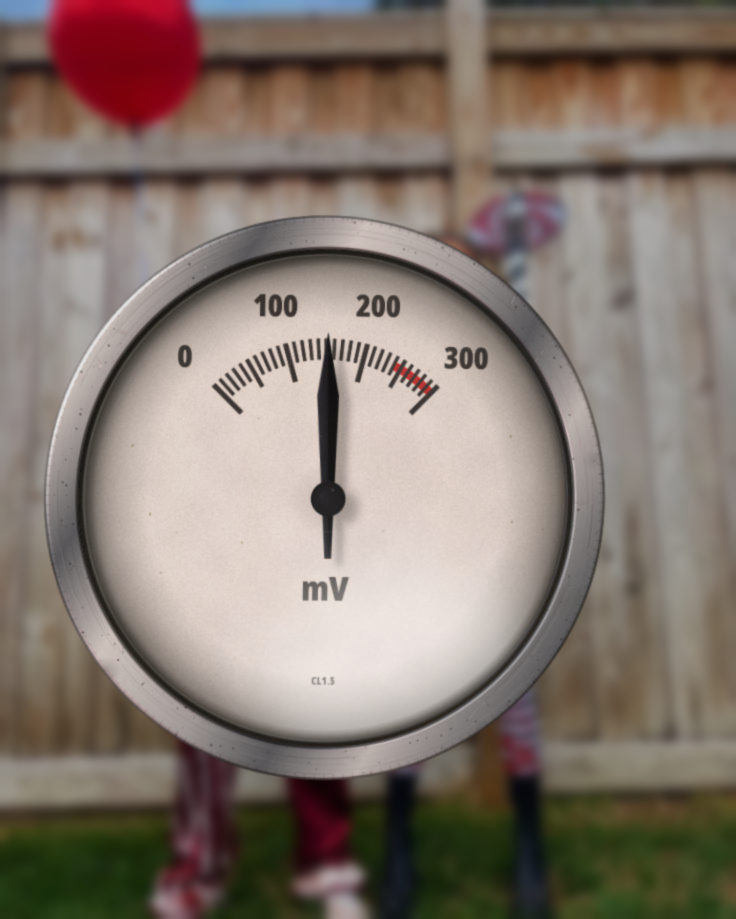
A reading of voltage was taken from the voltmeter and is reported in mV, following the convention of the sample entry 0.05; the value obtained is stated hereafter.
150
